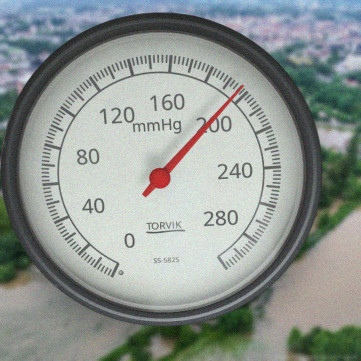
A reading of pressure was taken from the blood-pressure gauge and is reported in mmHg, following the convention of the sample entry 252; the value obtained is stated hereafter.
196
